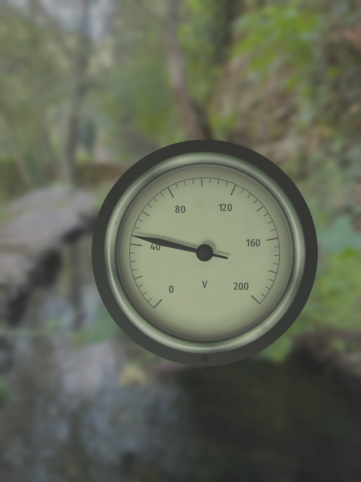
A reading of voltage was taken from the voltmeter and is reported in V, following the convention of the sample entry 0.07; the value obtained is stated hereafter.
45
